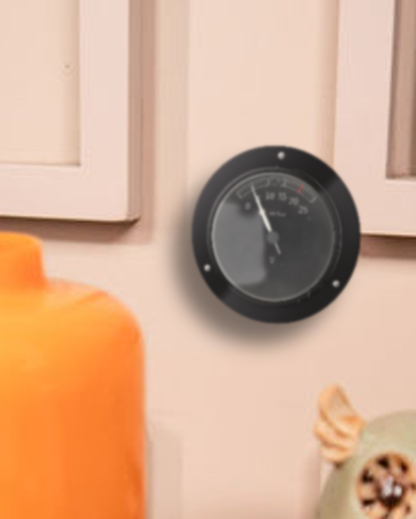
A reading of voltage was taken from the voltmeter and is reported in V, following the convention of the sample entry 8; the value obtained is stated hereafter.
5
